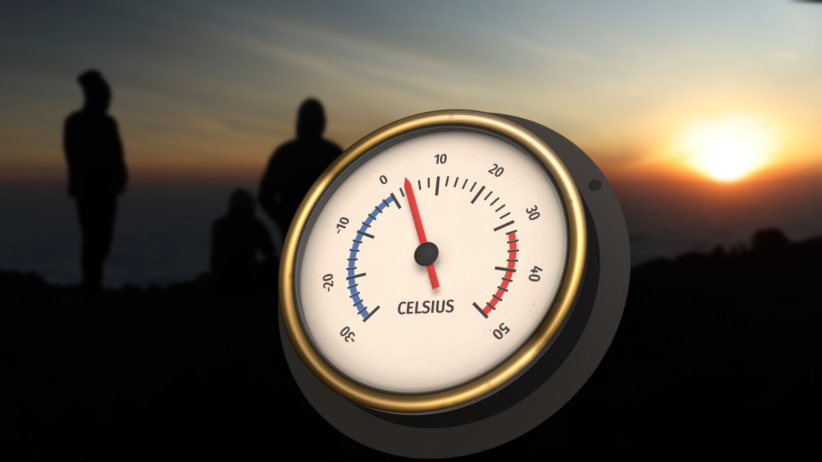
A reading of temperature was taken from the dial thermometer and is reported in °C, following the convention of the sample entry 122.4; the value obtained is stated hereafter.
4
